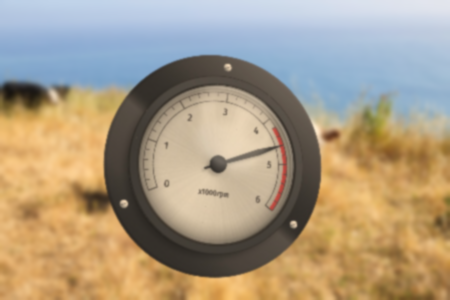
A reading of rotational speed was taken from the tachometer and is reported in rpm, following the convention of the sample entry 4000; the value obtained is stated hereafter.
4600
